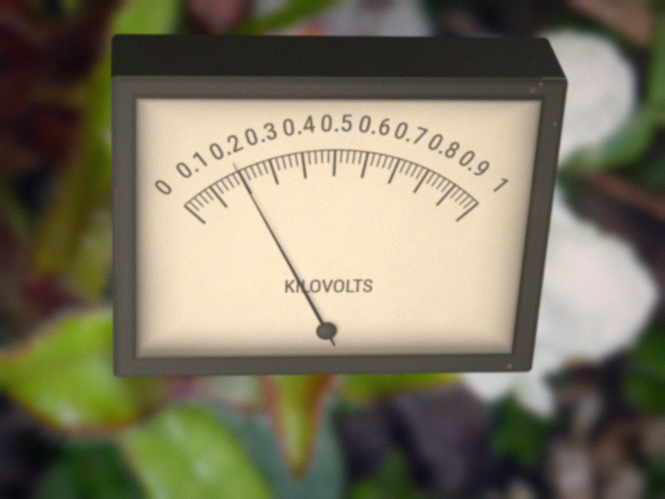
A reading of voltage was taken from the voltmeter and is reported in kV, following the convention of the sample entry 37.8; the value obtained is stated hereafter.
0.2
